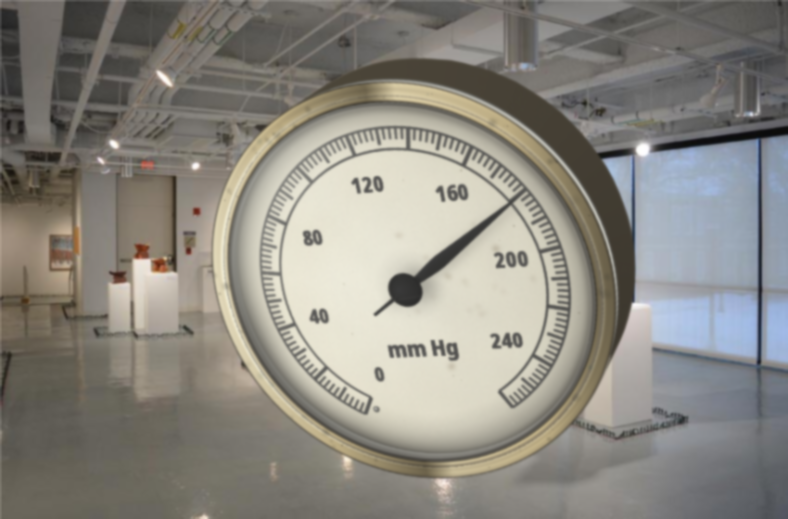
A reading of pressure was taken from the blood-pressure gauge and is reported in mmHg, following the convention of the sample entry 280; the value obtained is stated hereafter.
180
